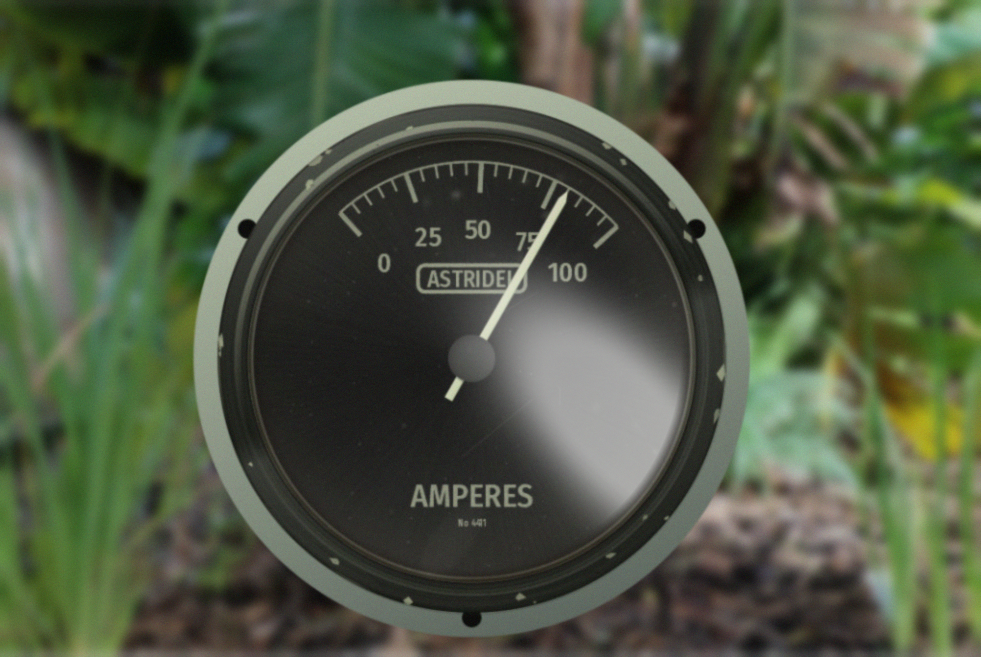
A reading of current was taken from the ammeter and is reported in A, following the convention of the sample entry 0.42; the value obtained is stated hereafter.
80
